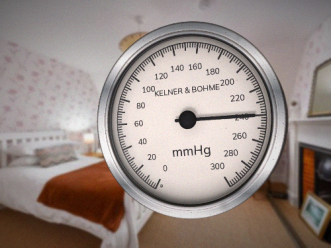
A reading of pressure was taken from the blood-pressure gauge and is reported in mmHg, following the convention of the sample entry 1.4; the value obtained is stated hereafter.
240
